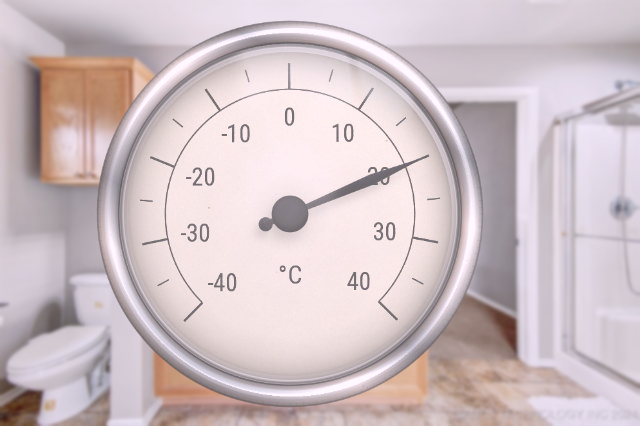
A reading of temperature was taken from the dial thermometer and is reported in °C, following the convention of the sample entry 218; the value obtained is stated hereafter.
20
